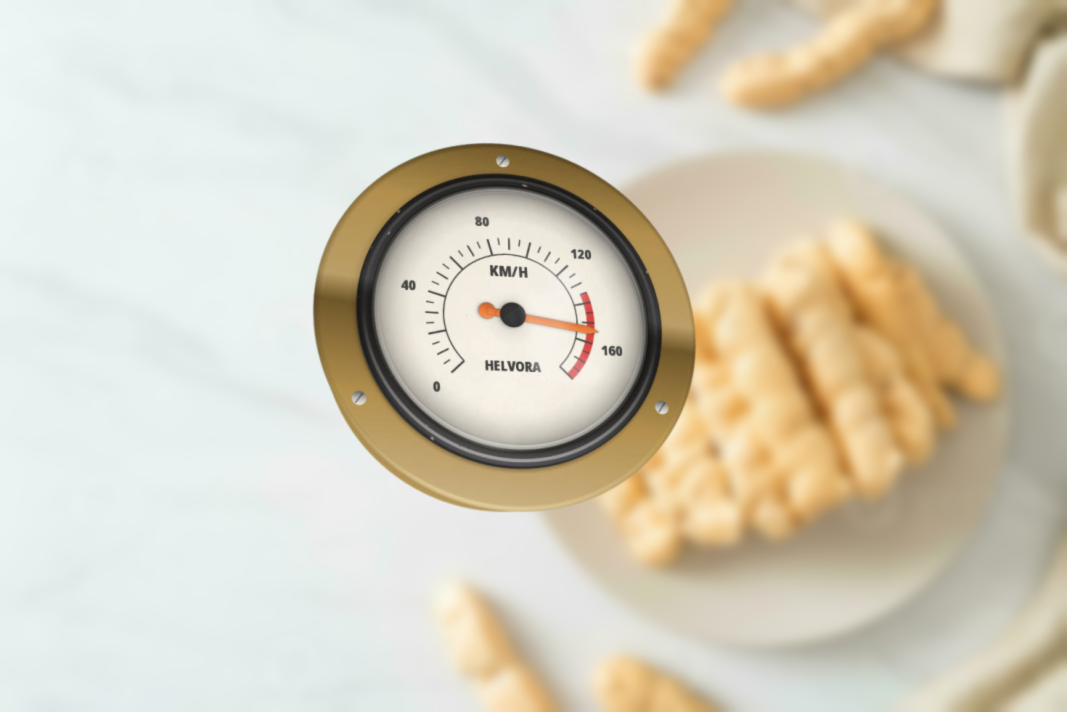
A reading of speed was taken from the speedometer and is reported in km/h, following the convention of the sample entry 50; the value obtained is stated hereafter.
155
